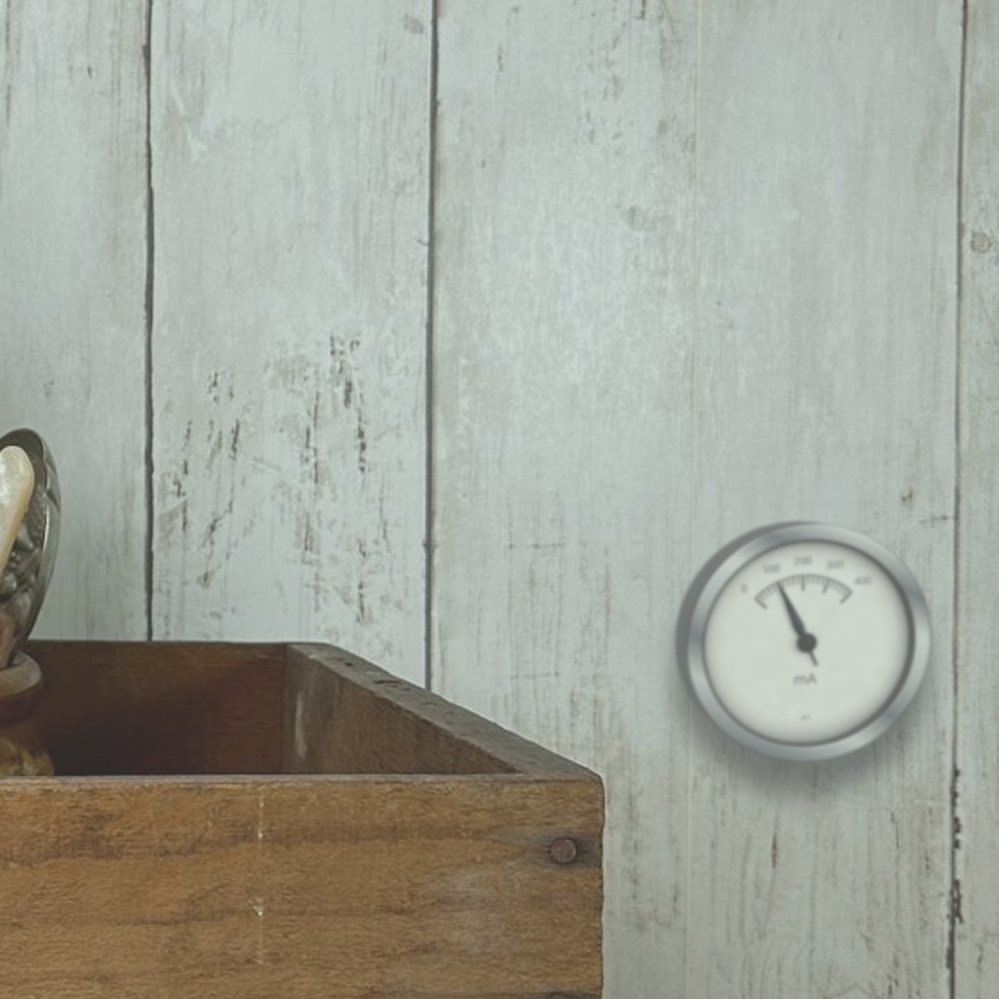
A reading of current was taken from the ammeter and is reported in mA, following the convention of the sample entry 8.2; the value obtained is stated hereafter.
100
